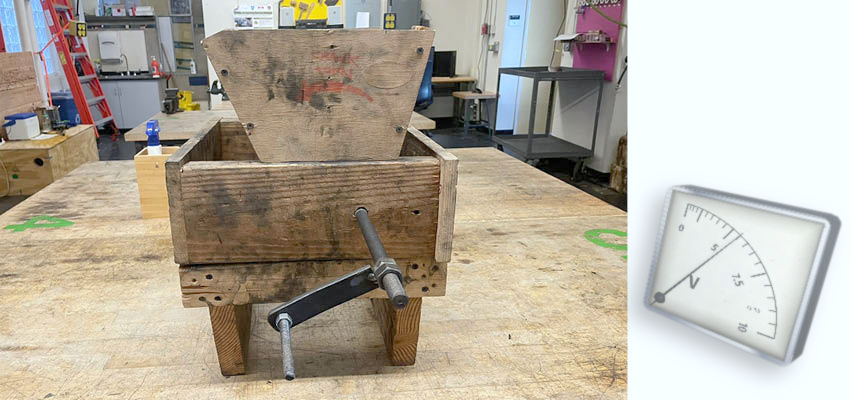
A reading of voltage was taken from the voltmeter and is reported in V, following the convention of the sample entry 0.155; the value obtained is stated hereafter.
5.5
